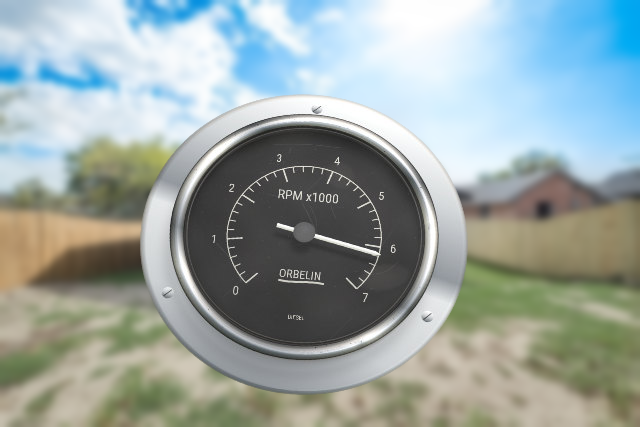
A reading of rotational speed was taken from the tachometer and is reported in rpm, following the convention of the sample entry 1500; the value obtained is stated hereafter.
6200
